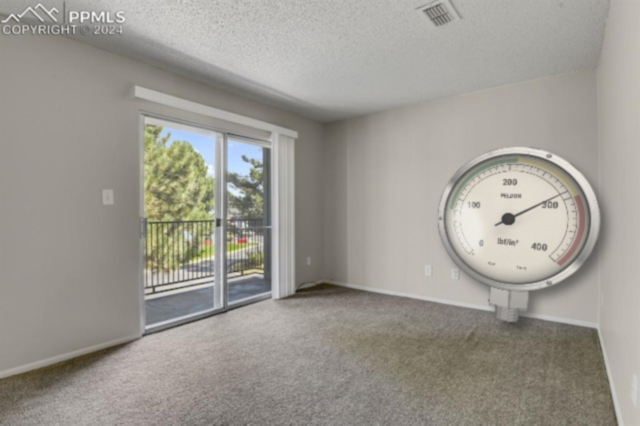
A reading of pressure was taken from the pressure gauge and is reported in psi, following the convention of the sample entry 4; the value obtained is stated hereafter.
290
